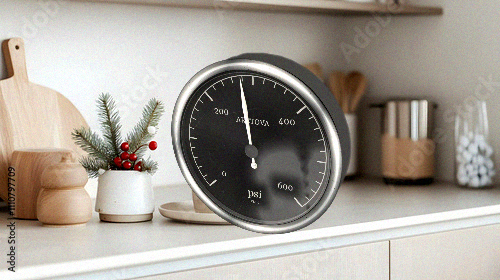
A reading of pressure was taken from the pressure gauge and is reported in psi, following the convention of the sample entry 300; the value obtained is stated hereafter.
280
